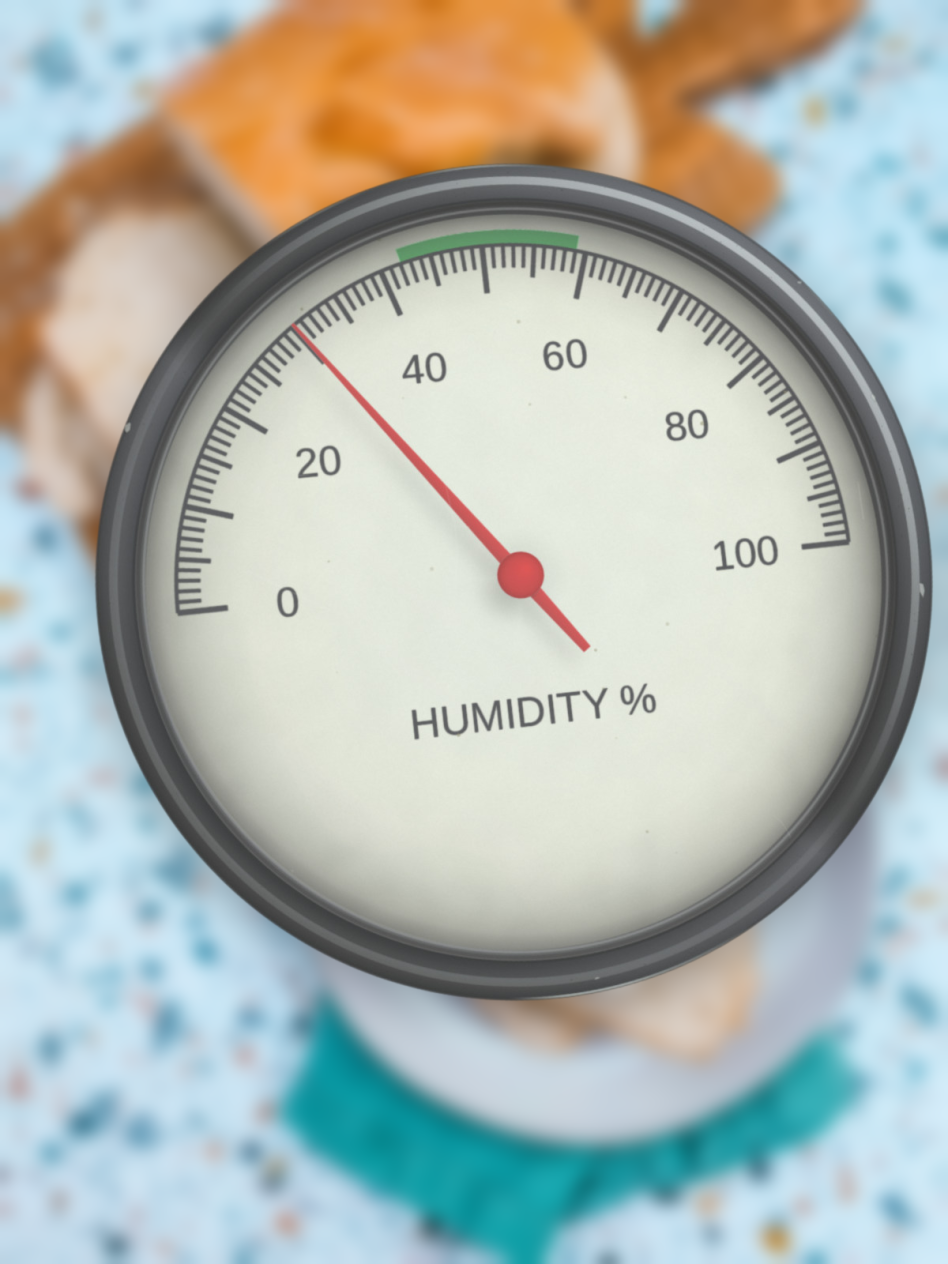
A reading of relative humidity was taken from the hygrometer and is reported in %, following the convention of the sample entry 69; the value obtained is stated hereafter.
30
